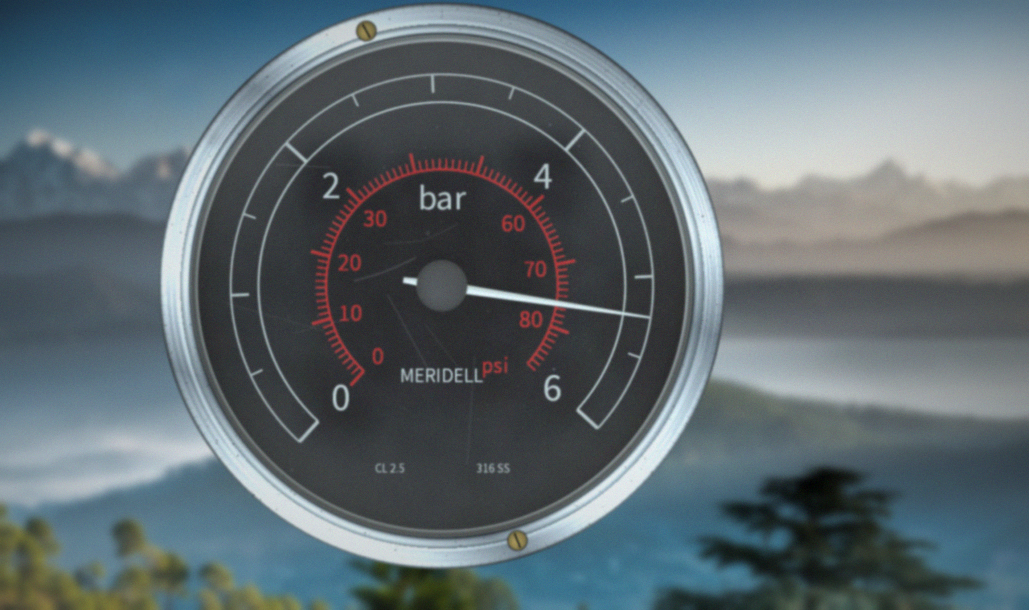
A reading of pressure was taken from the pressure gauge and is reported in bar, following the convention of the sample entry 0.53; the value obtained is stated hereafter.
5.25
